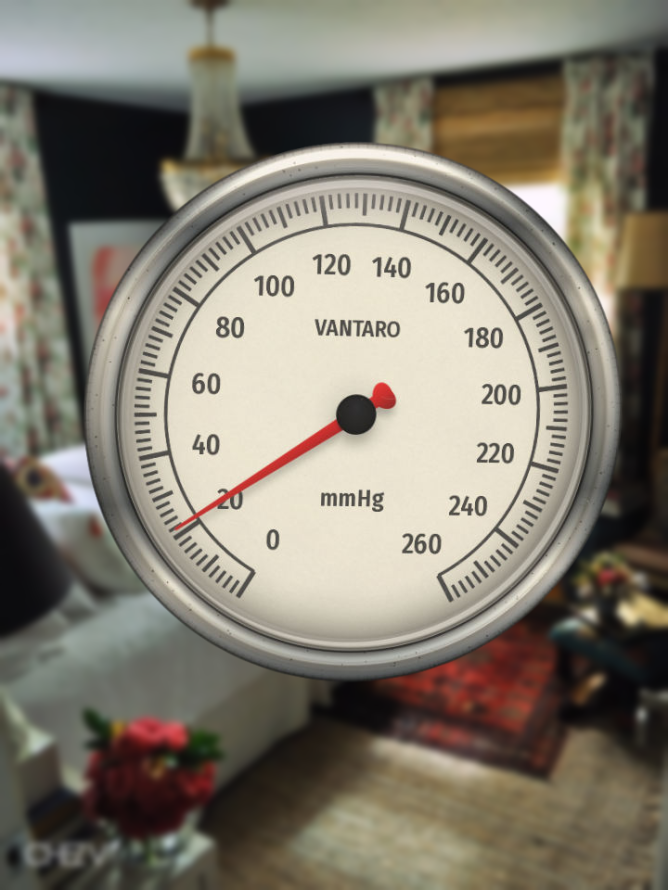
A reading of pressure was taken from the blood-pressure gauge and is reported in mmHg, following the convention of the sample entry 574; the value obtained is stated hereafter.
22
